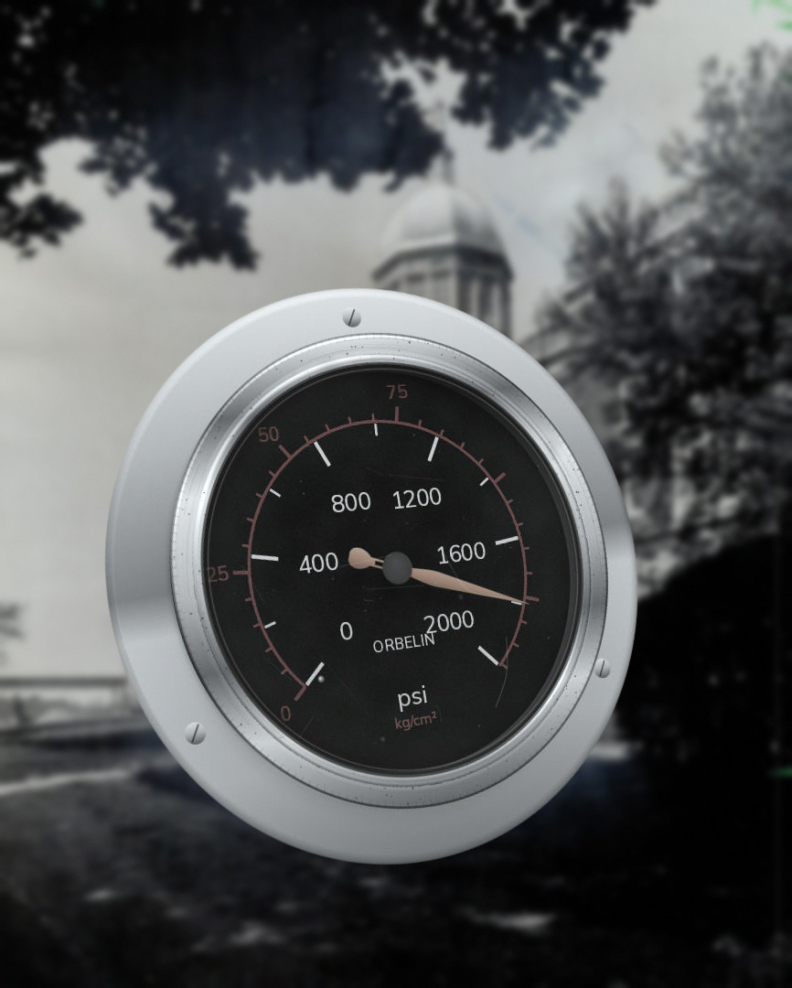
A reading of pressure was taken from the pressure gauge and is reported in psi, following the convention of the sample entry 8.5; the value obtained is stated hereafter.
1800
